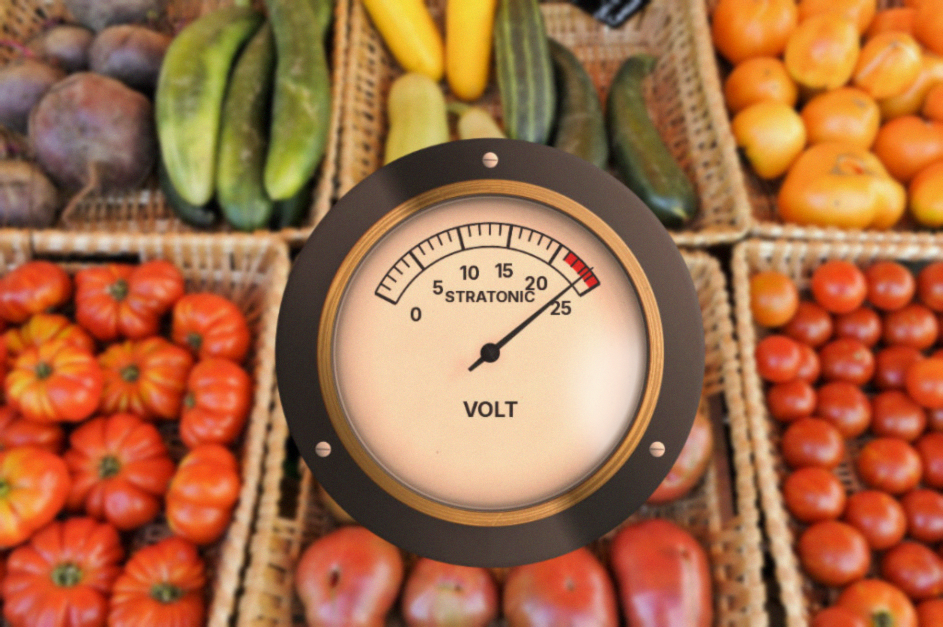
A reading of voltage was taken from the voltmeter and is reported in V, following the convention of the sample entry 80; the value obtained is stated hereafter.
23.5
